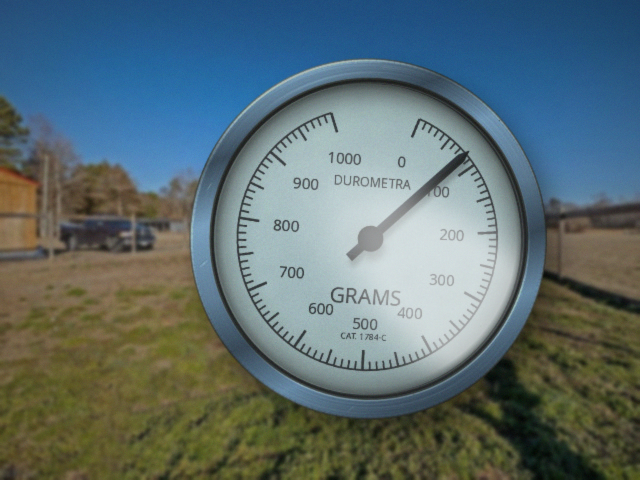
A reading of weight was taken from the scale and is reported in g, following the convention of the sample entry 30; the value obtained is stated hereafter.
80
